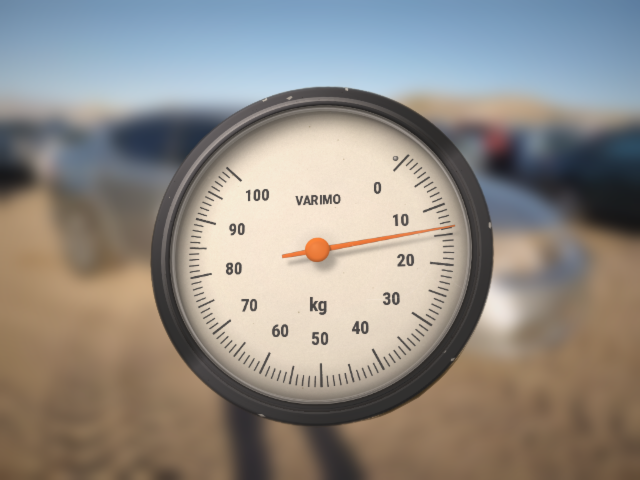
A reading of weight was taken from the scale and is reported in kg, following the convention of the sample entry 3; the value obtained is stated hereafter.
14
